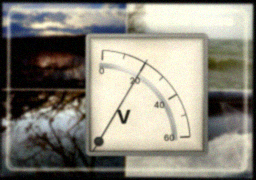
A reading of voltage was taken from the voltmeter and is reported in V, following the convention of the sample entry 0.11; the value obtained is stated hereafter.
20
